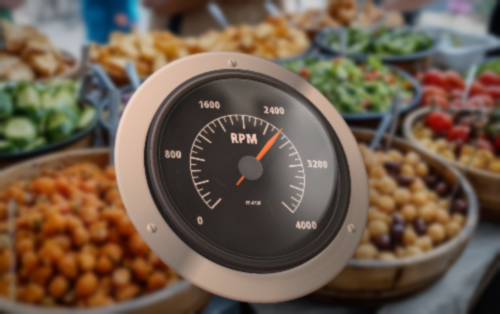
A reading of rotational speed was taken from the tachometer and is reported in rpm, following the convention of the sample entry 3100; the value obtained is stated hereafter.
2600
